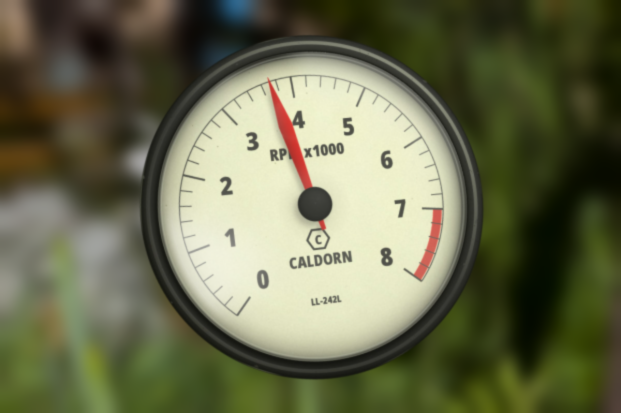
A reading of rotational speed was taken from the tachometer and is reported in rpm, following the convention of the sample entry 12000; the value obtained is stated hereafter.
3700
